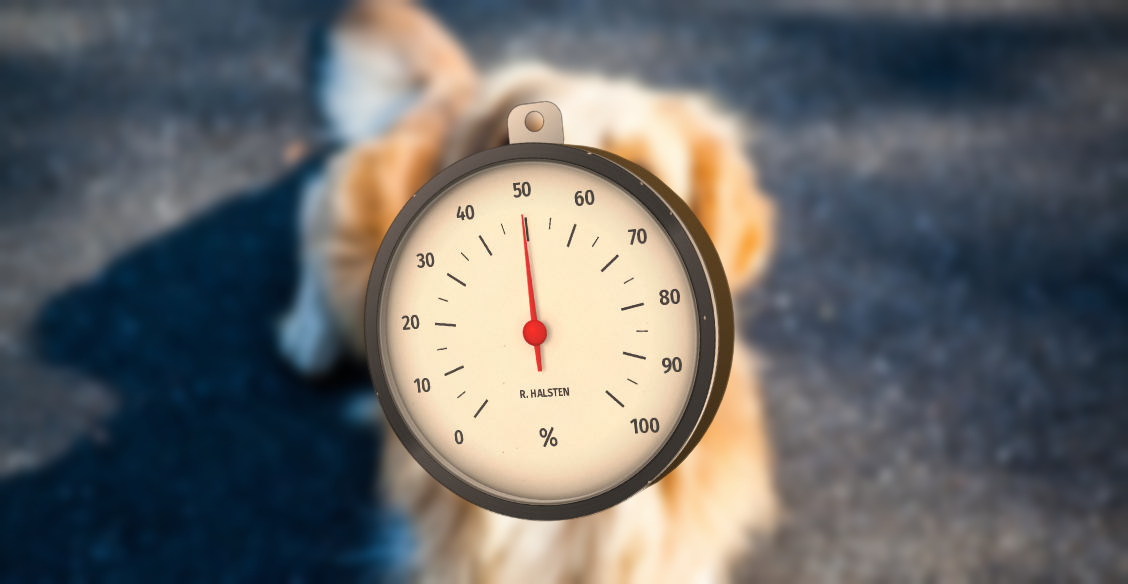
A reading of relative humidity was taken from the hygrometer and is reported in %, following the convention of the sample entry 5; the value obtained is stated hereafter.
50
